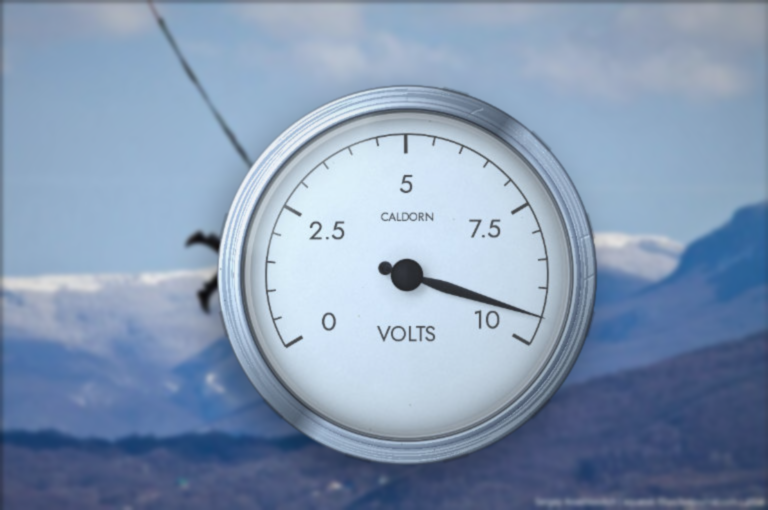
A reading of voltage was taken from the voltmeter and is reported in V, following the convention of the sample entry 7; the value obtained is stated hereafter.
9.5
